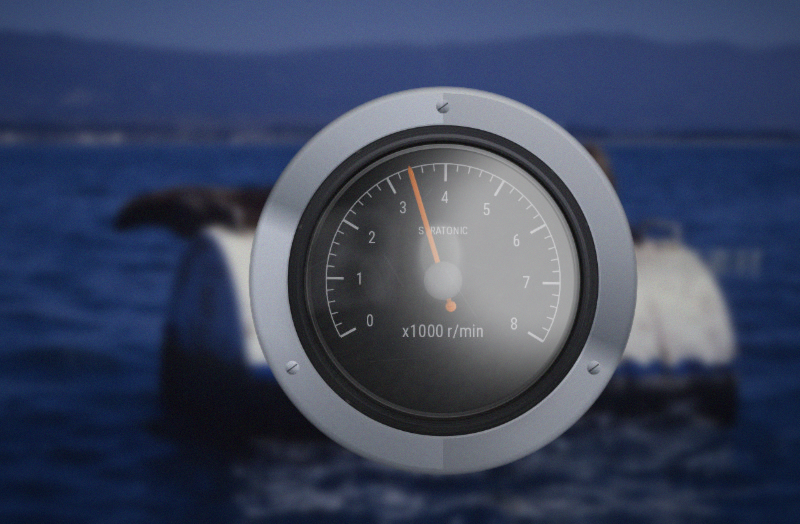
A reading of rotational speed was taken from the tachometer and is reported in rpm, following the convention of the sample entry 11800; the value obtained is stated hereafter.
3400
